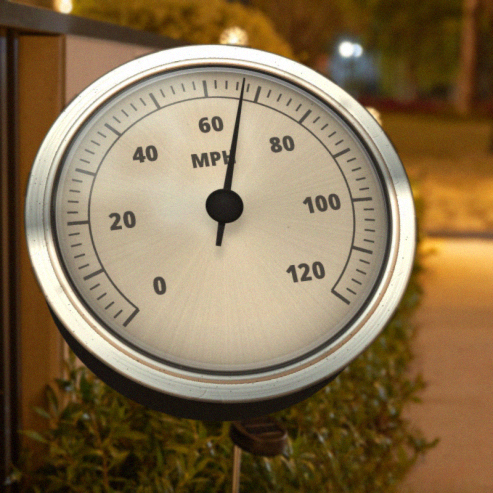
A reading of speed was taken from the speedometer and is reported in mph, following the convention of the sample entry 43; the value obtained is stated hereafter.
67
